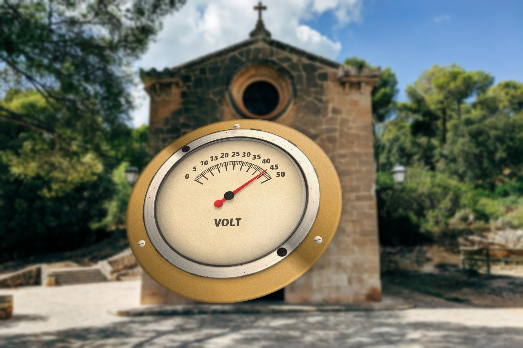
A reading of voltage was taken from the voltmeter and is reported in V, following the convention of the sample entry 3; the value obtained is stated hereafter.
45
